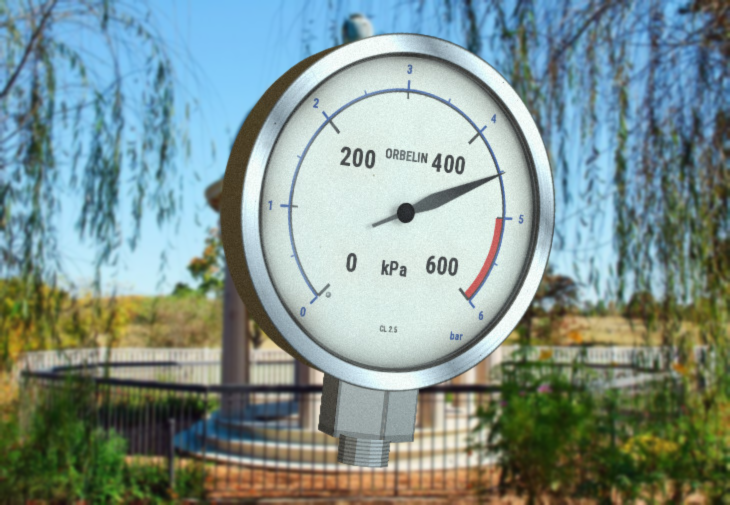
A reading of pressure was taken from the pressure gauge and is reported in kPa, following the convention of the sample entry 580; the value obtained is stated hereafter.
450
